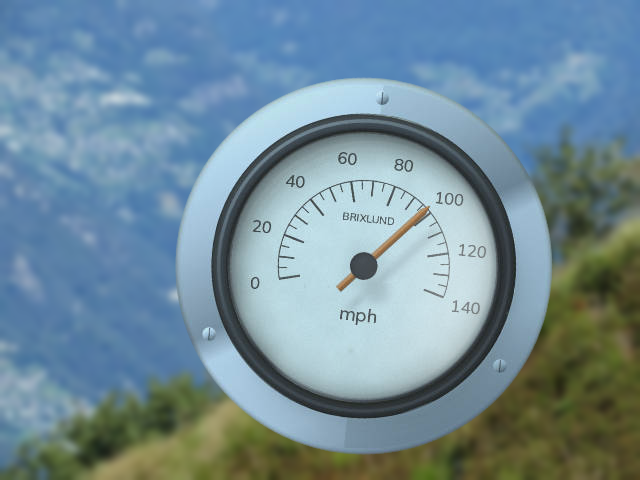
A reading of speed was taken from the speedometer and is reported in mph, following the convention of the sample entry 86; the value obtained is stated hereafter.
97.5
